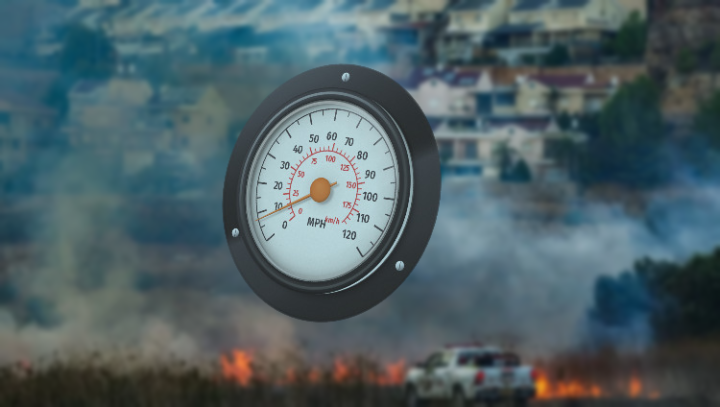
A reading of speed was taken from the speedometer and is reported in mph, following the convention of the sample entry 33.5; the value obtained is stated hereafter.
7.5
